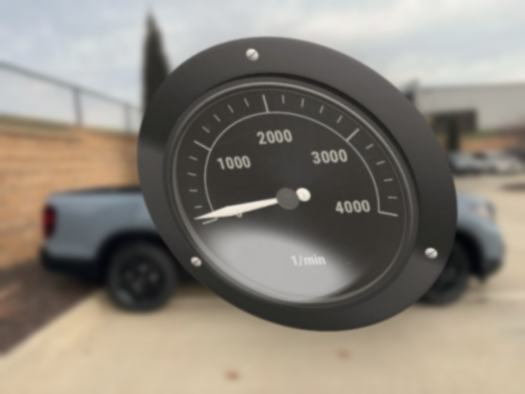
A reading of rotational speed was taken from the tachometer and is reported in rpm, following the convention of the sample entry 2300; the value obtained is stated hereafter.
100
